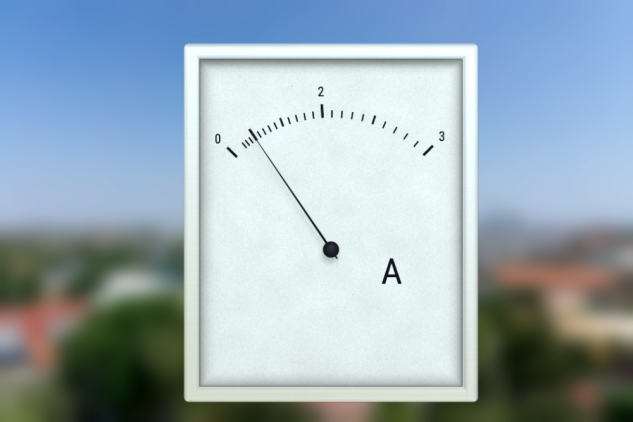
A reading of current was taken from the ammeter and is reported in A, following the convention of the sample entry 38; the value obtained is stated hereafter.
1
